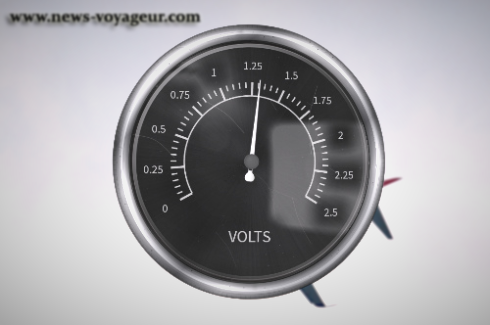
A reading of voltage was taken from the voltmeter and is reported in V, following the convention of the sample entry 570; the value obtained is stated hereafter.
1.3
